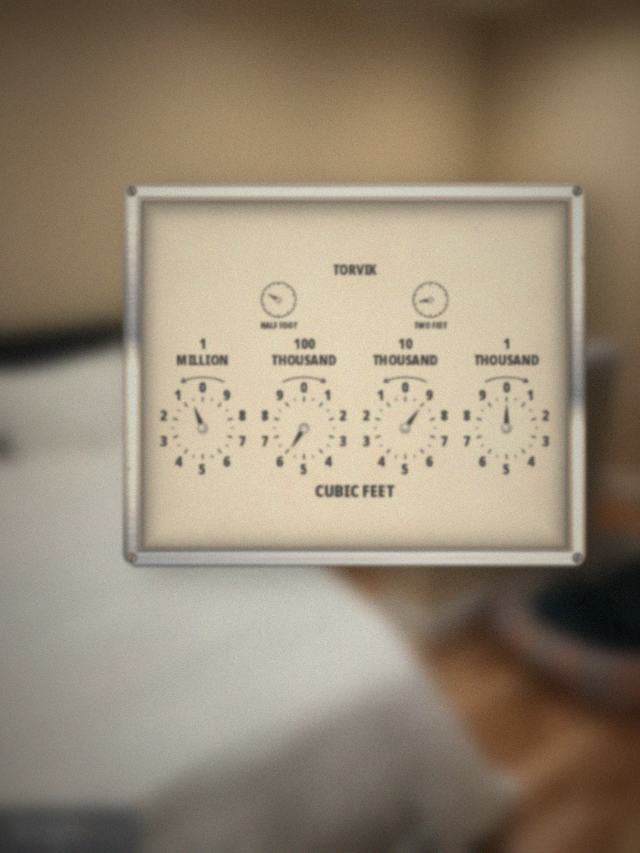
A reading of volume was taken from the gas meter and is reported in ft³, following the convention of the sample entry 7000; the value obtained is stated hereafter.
59000
